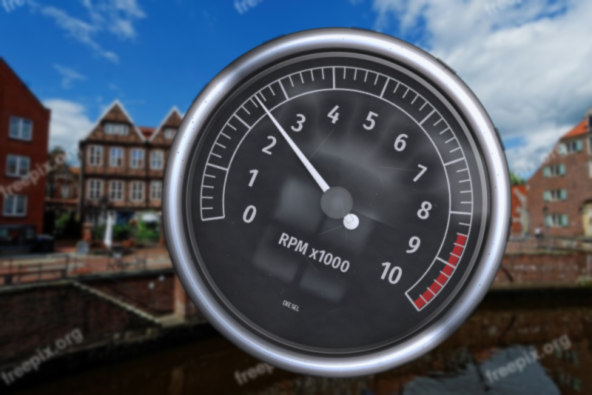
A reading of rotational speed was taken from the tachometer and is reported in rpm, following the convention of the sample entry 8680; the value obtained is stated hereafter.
2500
